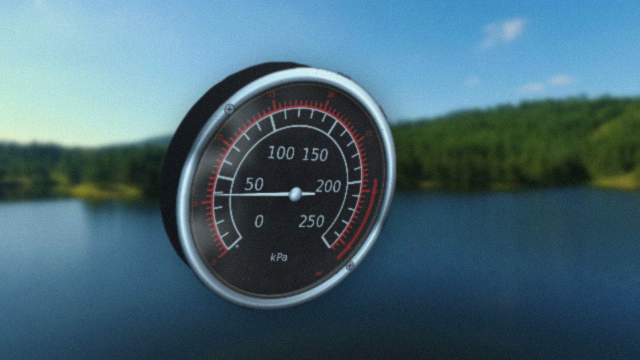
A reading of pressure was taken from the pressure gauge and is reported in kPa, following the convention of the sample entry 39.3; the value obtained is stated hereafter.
40
